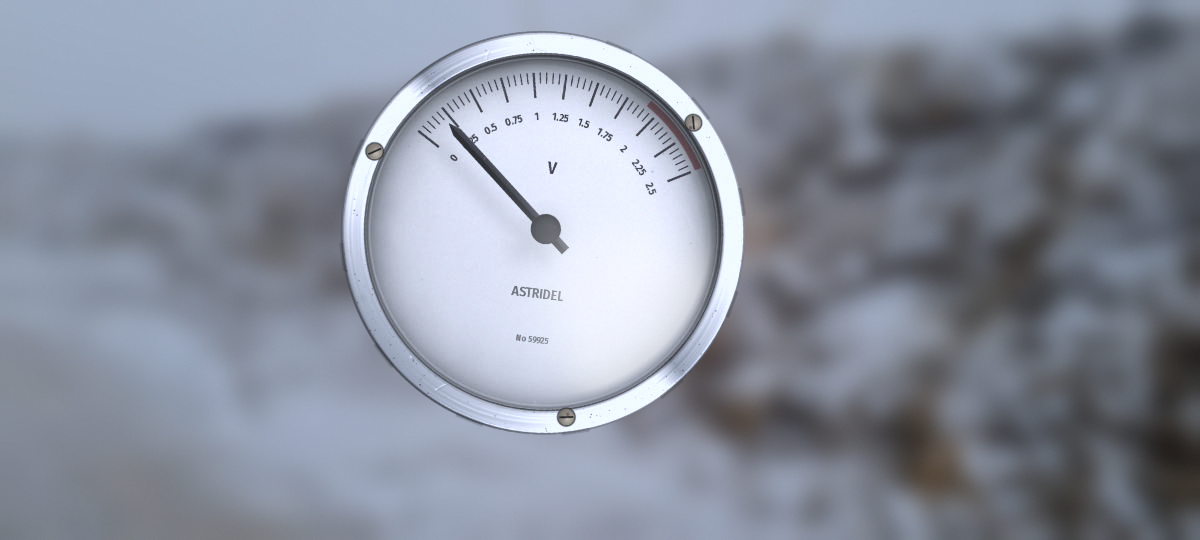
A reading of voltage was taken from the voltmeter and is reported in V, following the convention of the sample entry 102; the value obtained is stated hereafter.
0.2
